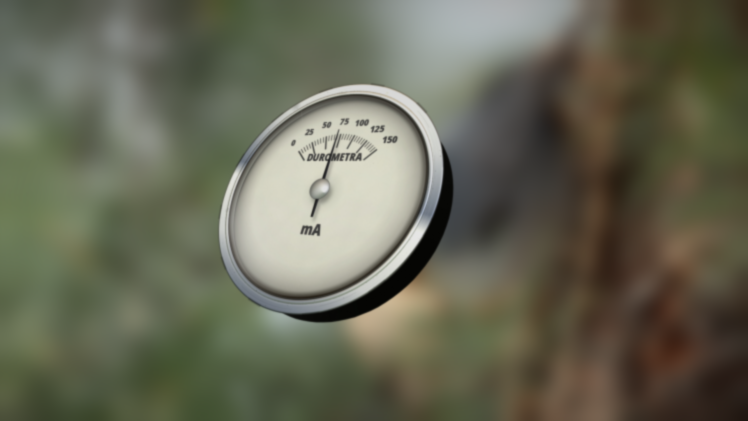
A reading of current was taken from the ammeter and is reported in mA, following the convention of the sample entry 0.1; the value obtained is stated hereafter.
75
